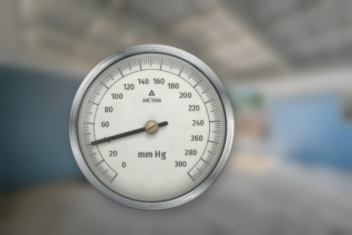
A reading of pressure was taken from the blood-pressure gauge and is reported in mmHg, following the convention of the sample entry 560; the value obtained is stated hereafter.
40
